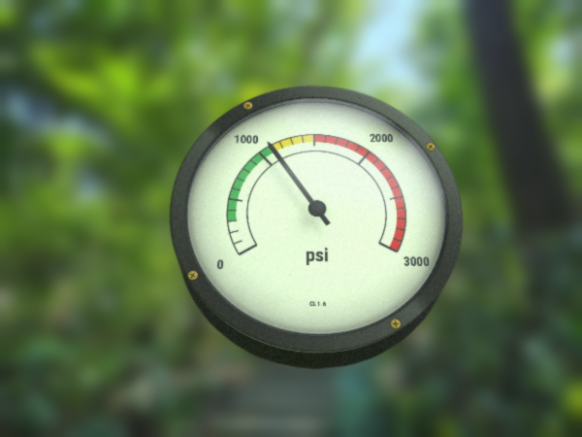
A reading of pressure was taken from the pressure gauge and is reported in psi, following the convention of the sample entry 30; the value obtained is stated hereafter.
1100
